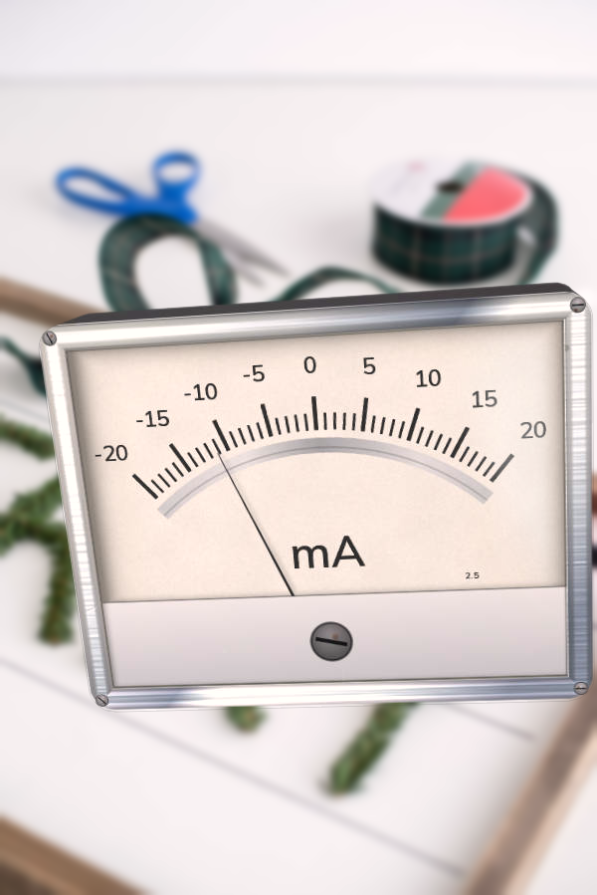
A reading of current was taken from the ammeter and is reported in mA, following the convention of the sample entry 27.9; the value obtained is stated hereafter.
-11
